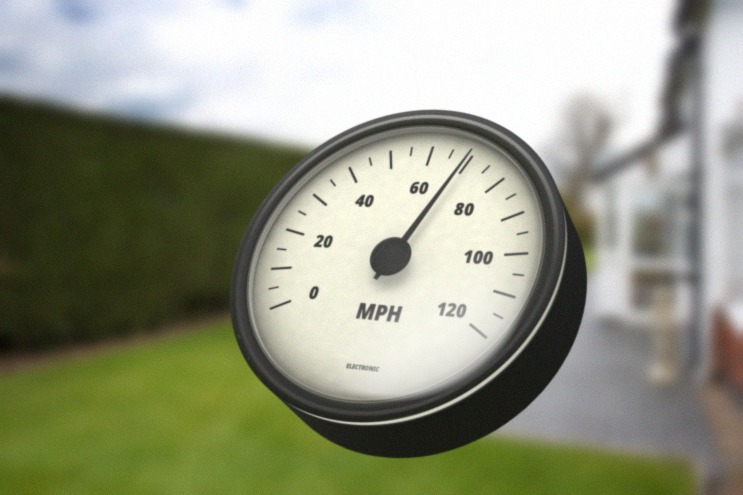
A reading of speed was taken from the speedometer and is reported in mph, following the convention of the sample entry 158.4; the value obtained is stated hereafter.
70
